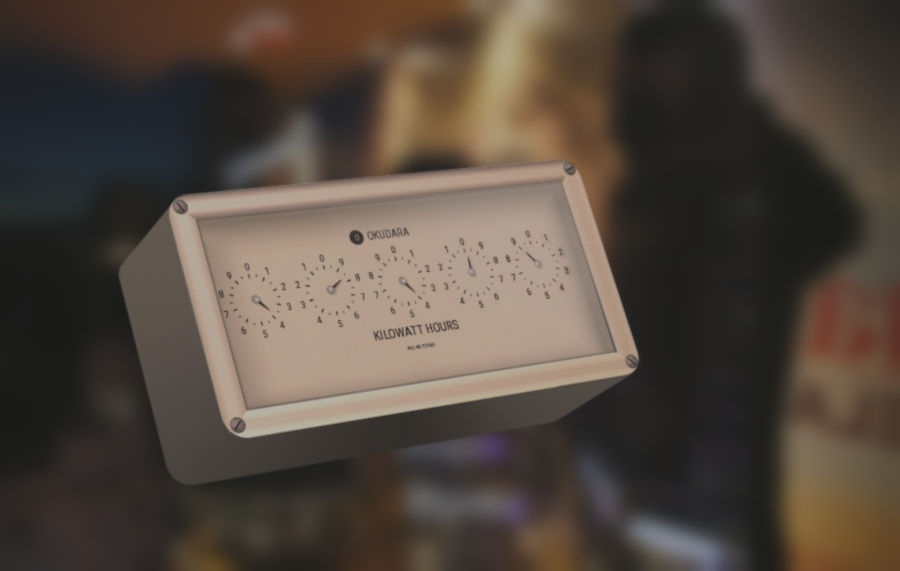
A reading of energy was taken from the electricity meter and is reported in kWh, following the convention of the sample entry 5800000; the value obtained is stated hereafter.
38399
